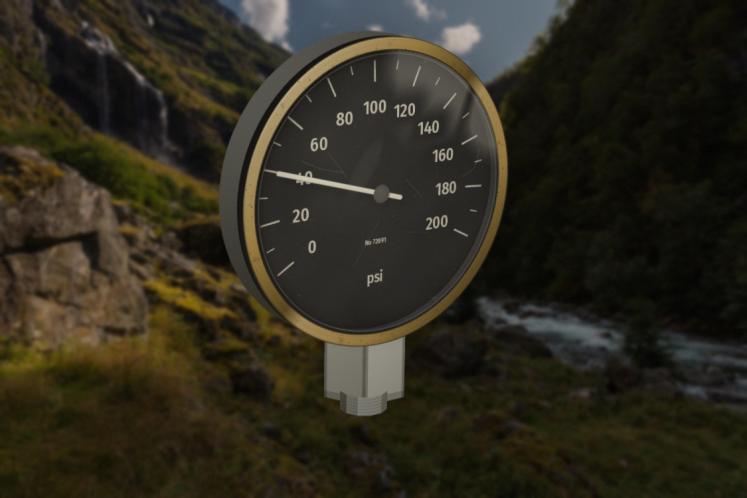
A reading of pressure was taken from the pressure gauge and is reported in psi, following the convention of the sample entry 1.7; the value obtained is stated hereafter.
40
